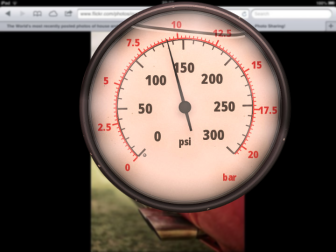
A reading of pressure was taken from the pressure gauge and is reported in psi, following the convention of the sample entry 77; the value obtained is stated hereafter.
135
